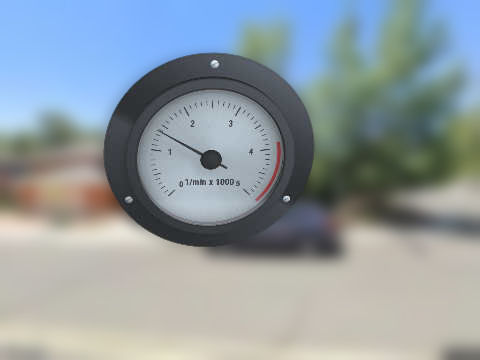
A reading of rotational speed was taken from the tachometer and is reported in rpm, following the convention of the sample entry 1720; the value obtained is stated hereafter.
1400
